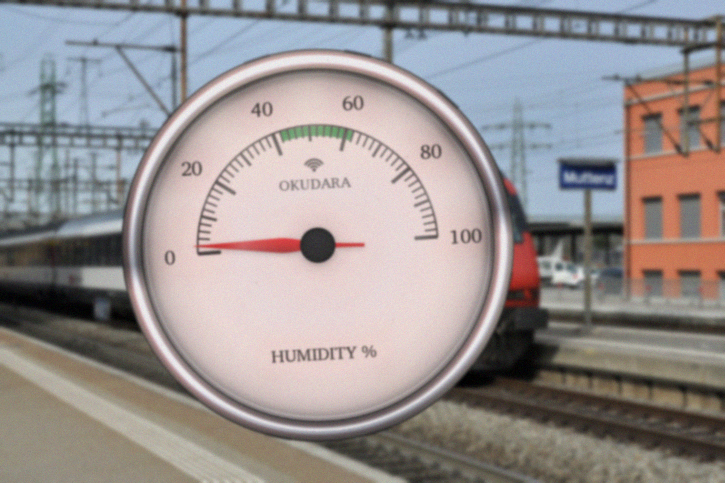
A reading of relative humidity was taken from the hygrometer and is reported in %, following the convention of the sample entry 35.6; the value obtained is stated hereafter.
2
